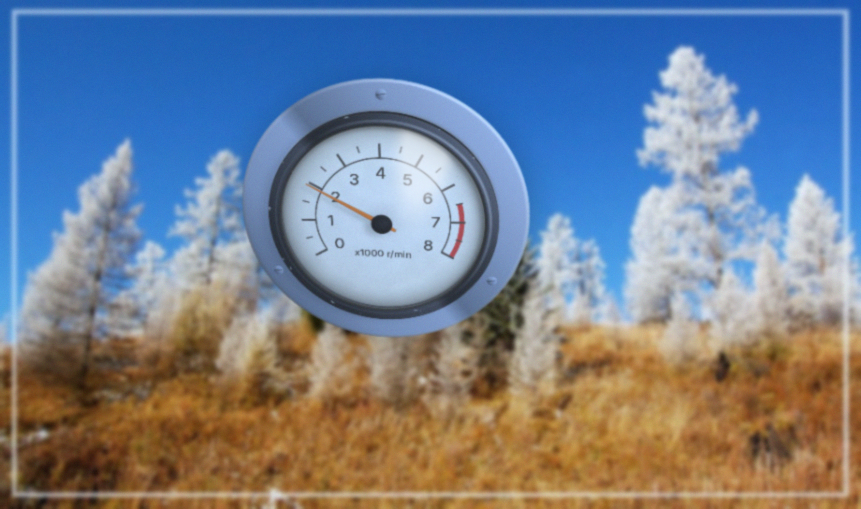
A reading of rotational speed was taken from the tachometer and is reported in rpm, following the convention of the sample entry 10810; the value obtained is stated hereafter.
2000
